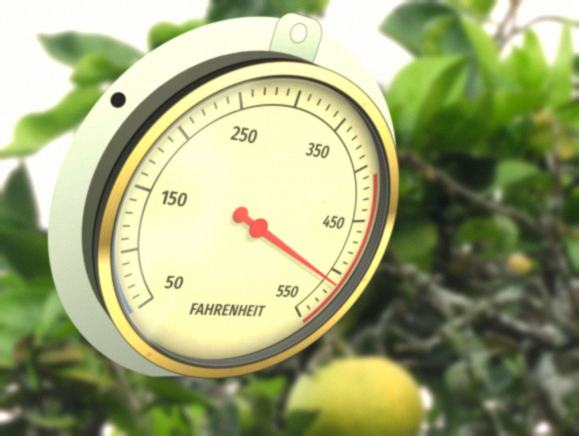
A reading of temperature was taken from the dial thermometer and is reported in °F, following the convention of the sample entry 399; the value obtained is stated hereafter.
510
